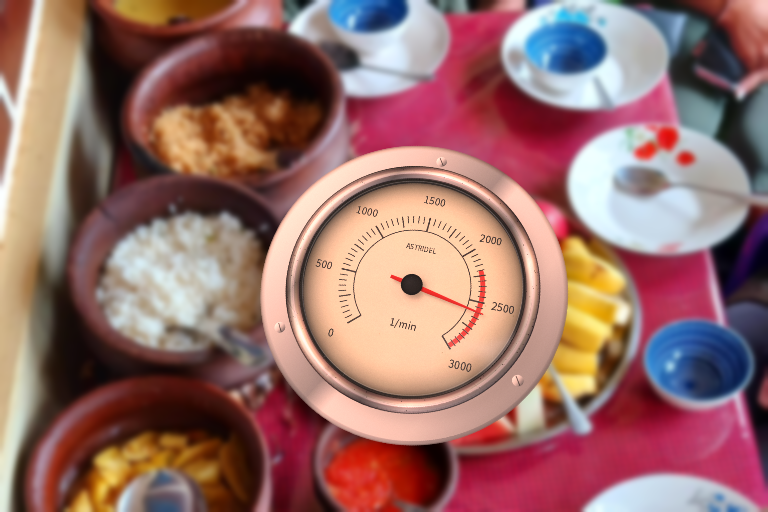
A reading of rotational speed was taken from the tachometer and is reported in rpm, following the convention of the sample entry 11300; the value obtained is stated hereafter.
2600
